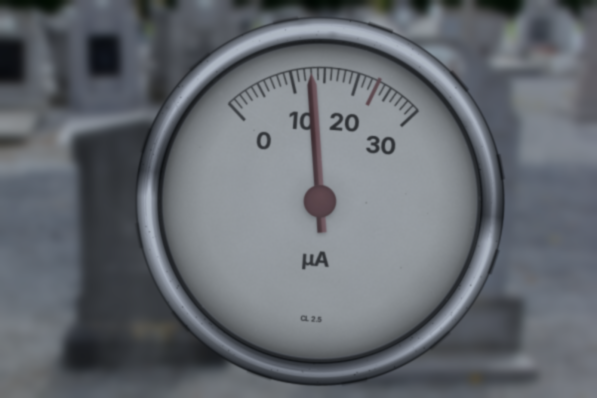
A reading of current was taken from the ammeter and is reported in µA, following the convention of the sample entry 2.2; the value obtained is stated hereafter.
13
